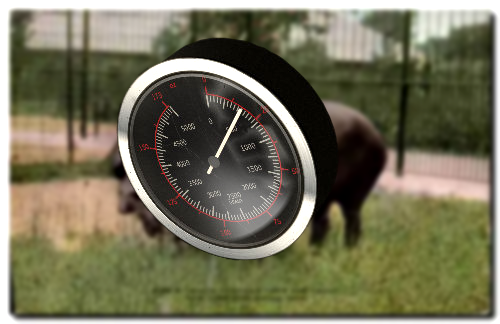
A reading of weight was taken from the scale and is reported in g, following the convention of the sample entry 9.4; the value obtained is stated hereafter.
500
